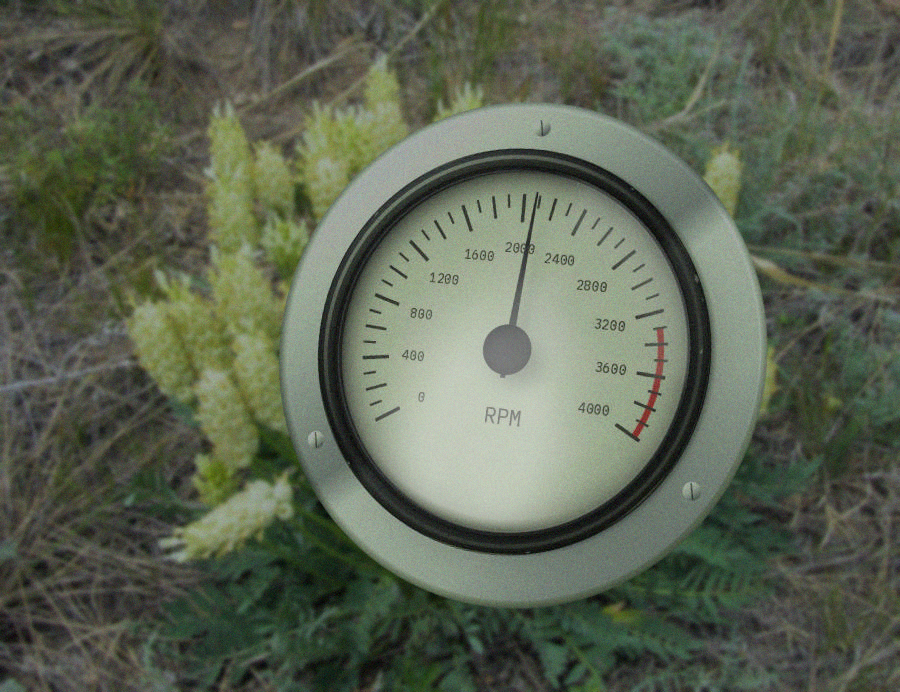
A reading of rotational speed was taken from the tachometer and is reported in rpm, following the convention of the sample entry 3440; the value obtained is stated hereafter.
2100
